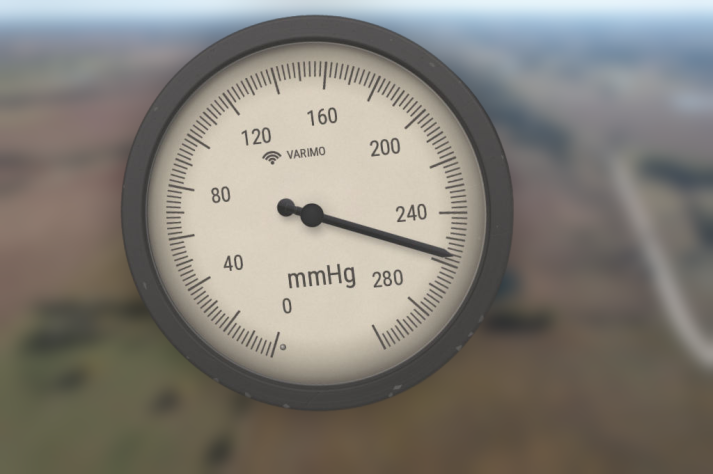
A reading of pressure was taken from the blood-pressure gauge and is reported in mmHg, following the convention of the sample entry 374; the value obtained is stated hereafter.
256
